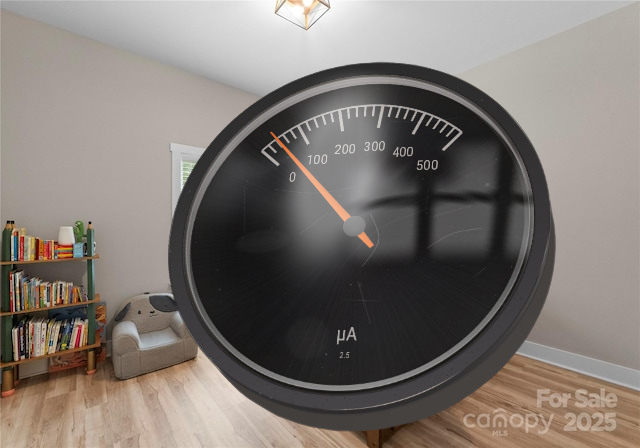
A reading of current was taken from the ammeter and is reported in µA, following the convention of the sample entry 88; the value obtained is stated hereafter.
40
